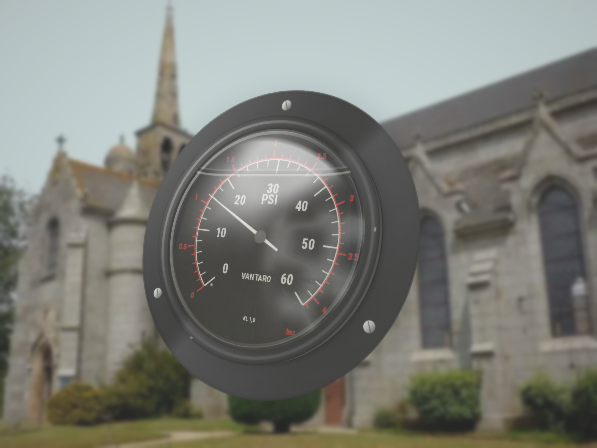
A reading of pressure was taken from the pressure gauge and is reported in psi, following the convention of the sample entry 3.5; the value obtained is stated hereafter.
16
